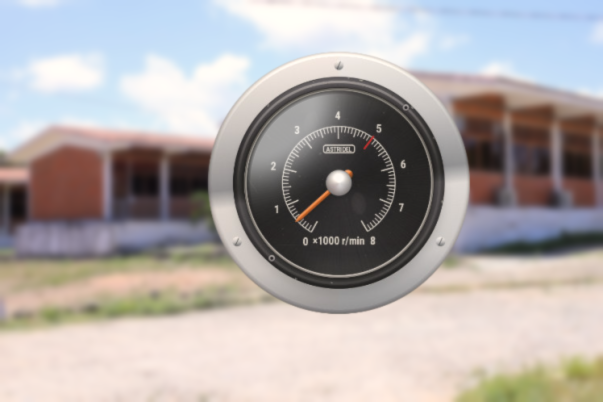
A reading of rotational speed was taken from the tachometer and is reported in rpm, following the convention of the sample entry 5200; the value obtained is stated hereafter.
500
